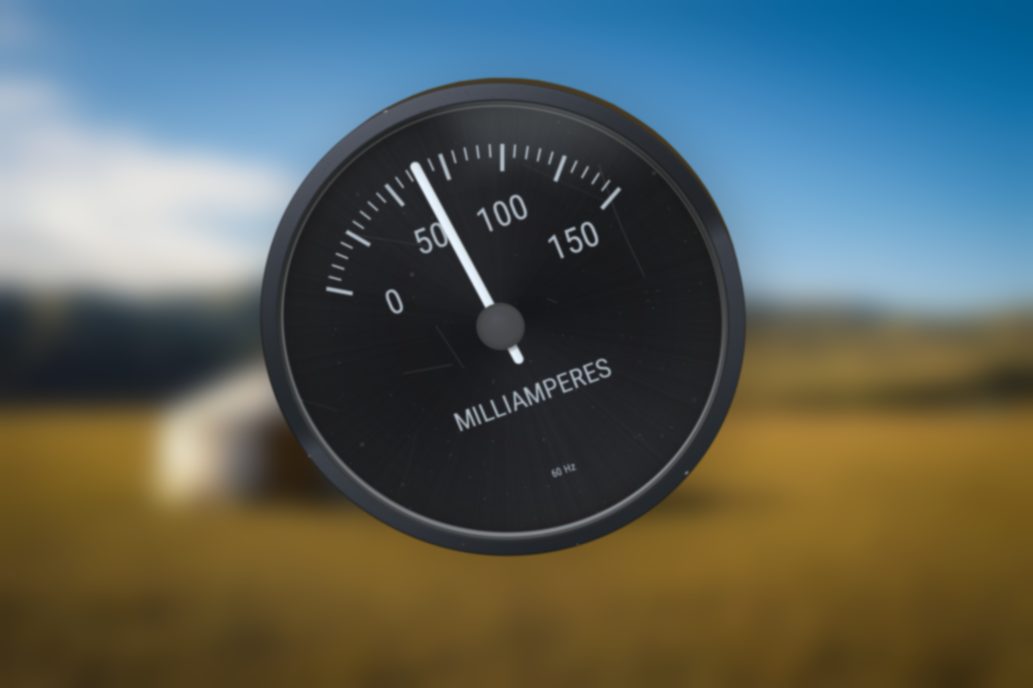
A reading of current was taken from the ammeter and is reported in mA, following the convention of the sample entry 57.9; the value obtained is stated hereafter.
65
